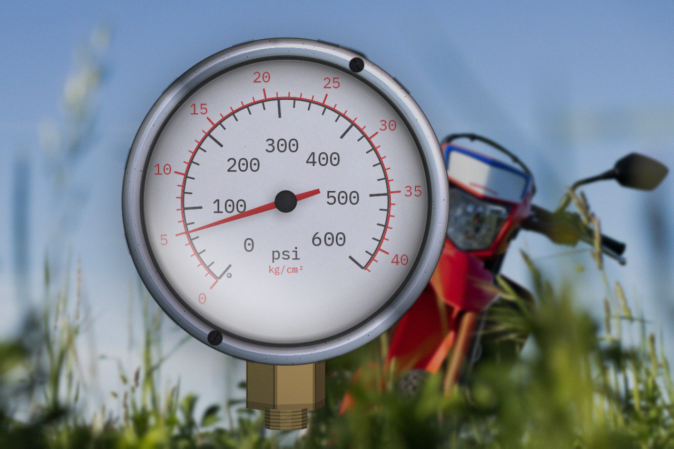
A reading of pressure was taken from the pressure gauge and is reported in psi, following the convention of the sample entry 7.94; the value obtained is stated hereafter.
70
